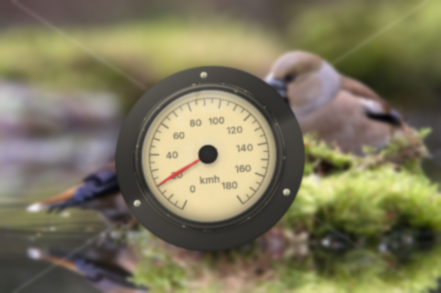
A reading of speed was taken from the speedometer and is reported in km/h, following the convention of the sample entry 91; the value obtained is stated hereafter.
20
